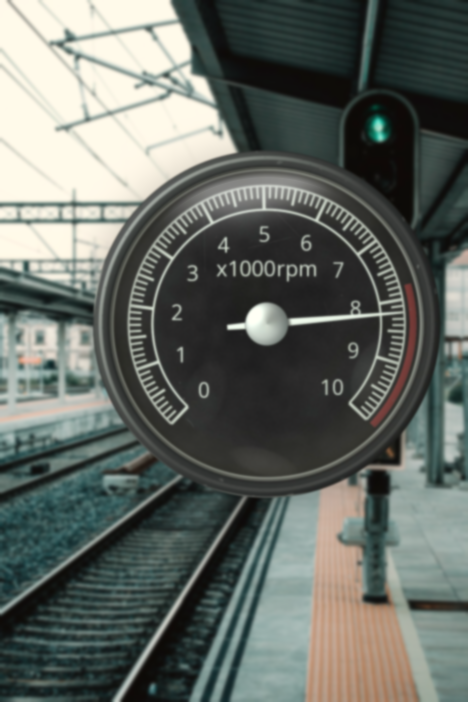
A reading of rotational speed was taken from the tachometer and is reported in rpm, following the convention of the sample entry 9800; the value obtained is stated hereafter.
8200
